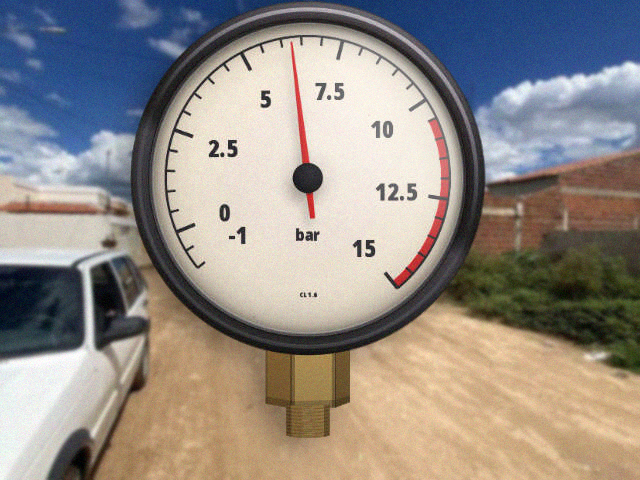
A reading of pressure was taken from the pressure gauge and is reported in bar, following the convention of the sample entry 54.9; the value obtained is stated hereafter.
6.25
